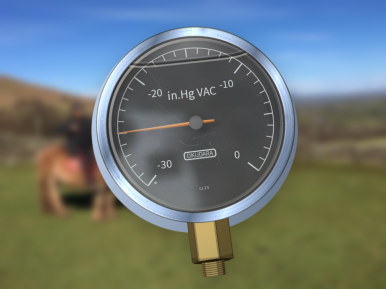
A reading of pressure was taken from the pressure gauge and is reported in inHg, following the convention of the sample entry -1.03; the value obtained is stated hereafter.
-25
